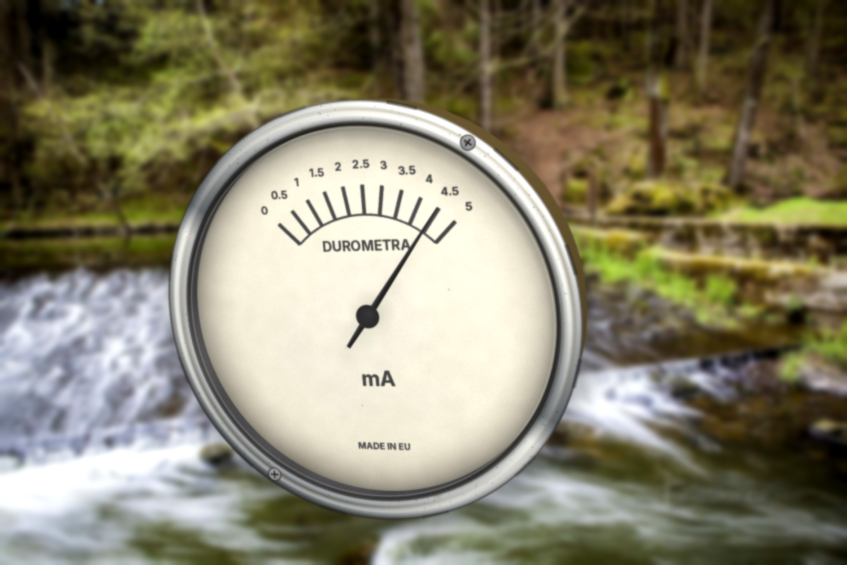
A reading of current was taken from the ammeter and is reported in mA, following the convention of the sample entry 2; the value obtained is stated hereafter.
4.5
